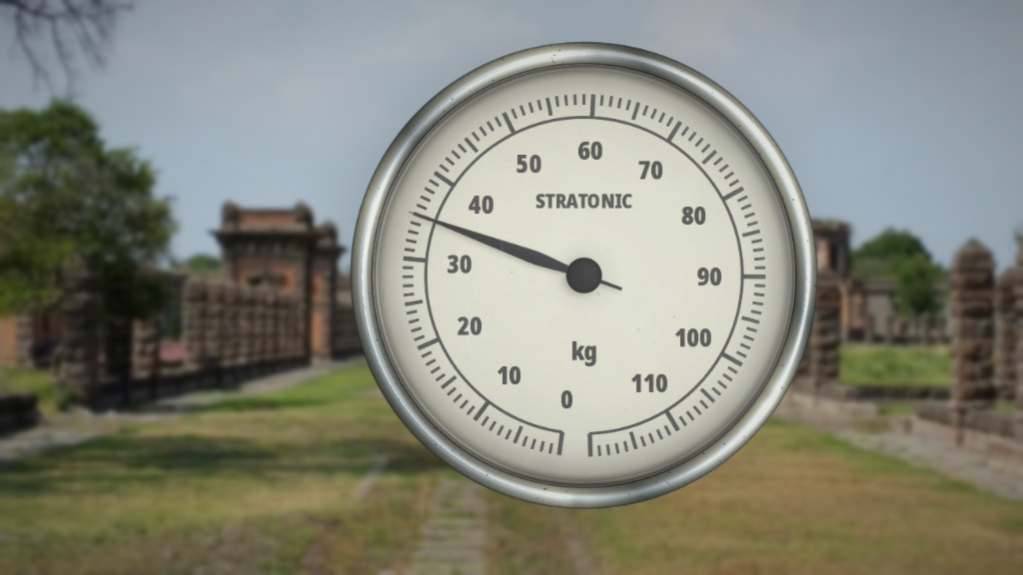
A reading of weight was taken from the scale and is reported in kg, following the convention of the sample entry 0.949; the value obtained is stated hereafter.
35
